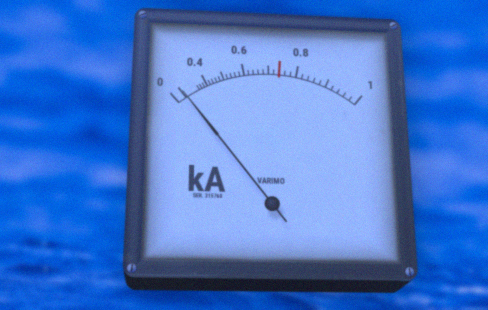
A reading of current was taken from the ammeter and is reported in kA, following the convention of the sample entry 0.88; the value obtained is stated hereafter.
0.2
